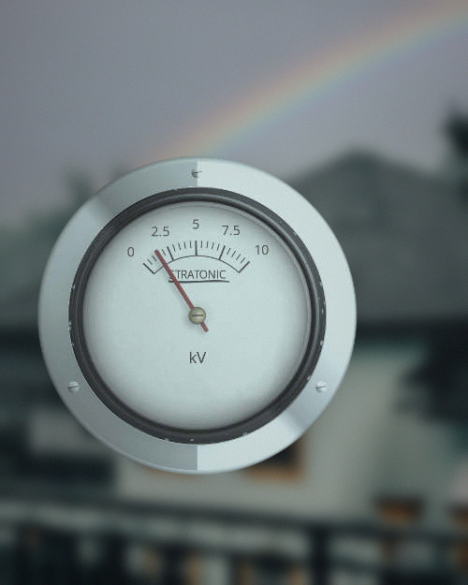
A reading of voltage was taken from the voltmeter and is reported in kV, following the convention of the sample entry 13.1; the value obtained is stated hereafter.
1.5
